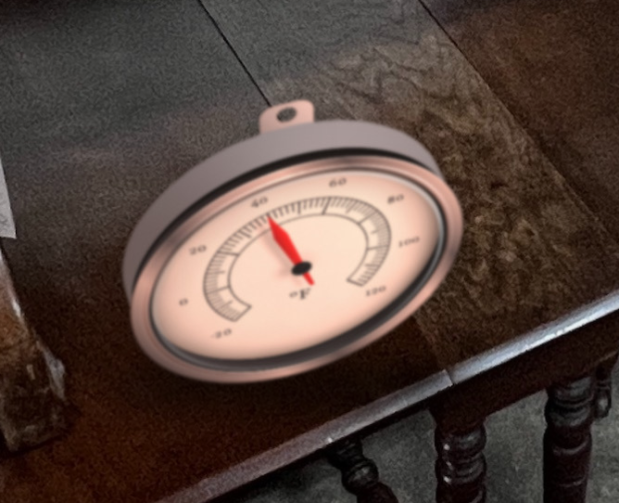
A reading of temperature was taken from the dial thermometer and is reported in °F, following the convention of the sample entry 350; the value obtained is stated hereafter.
40
